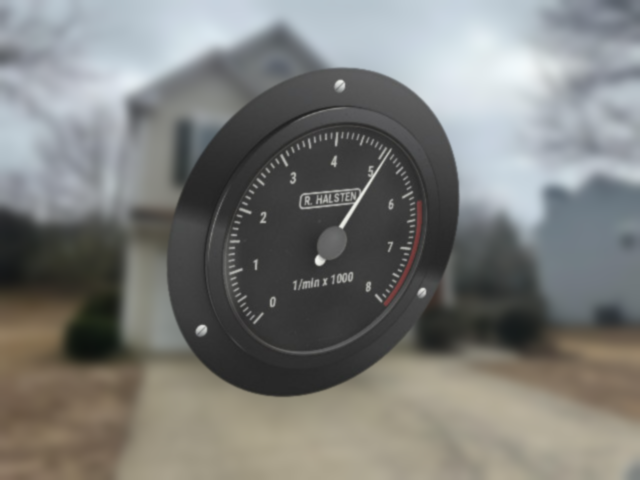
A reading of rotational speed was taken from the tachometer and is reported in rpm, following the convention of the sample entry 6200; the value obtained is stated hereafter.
5000
